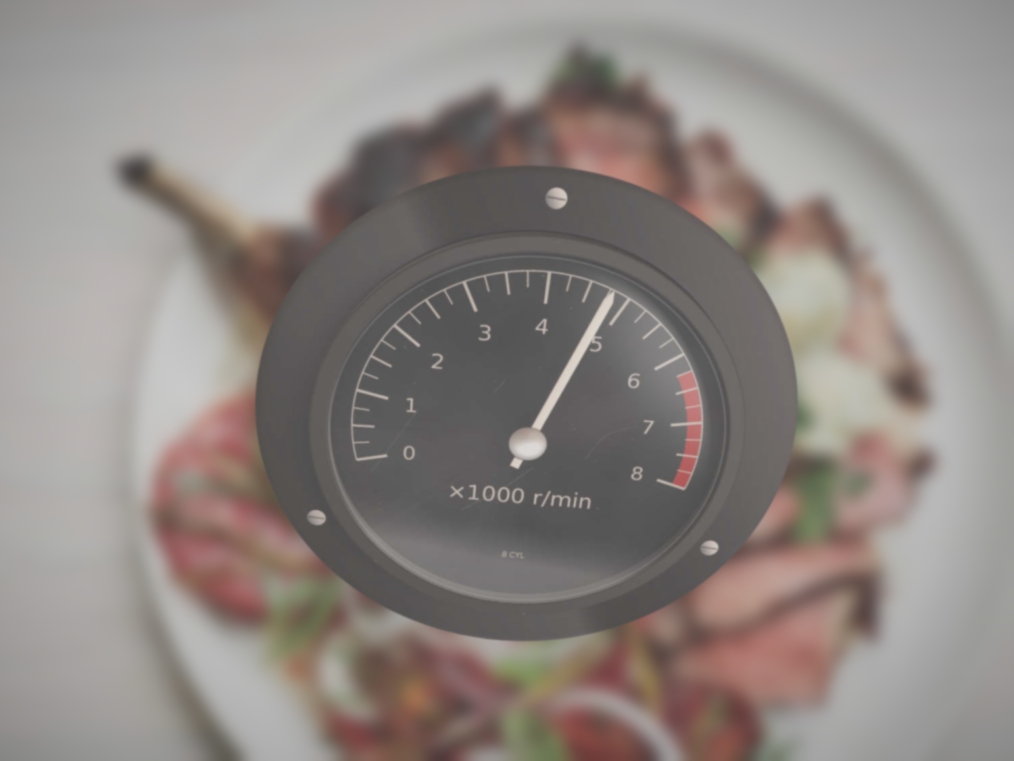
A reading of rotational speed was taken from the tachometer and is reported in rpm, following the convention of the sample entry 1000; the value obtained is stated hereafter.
4750
